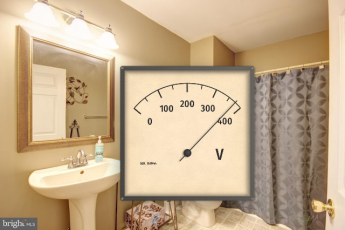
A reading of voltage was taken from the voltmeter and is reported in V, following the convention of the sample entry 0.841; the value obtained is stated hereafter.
375
